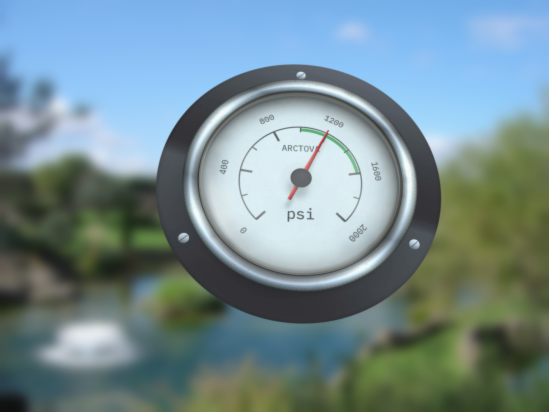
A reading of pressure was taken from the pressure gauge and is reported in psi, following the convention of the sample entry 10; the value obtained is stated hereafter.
1200
